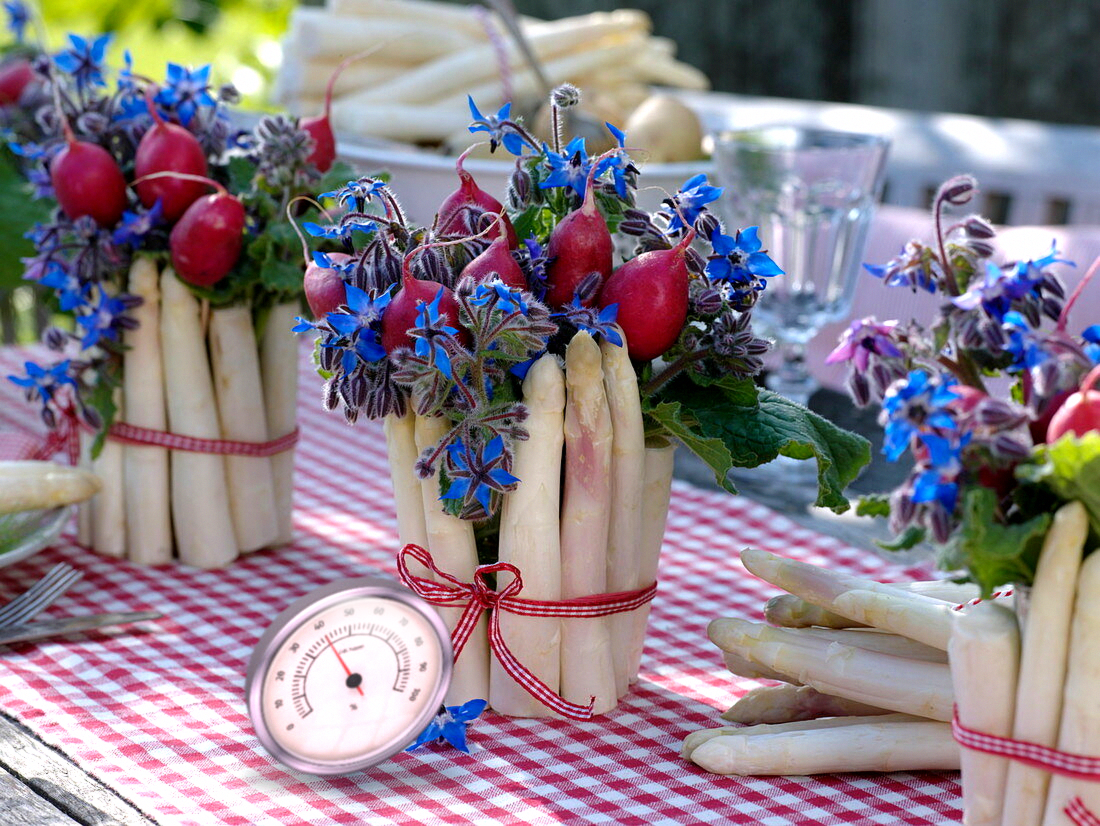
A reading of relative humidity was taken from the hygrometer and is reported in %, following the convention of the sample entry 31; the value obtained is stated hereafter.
40
